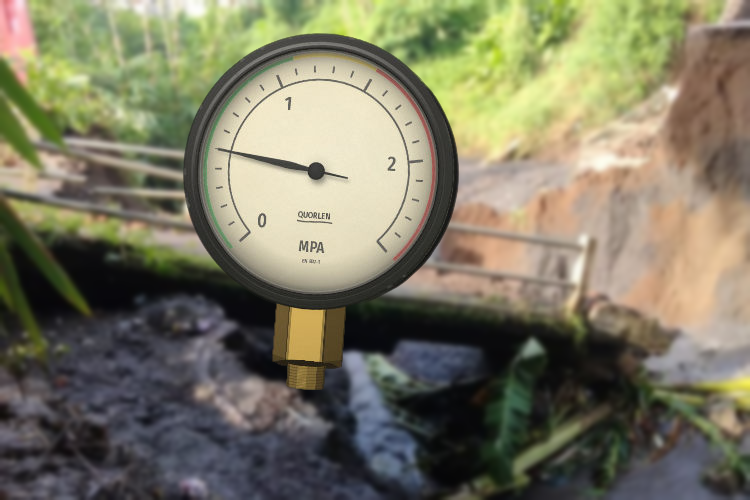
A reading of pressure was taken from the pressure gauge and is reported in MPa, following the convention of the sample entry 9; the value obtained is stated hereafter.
0.5
